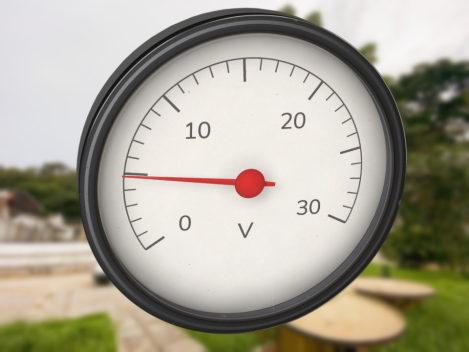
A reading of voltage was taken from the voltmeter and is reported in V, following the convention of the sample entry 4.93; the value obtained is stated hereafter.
5
